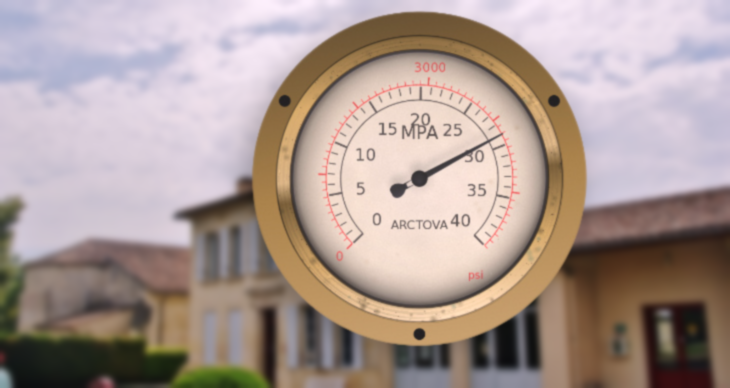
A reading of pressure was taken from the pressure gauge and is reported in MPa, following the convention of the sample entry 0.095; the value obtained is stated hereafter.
29
